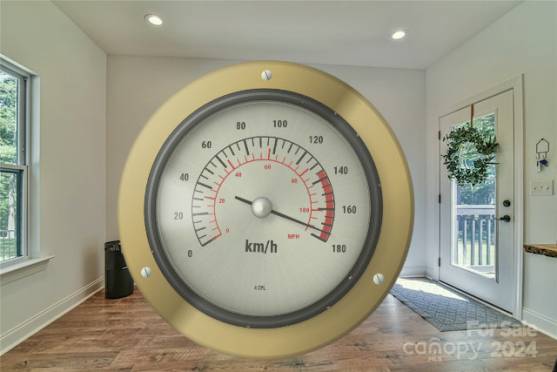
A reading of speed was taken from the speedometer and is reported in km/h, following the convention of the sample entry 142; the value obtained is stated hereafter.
175
